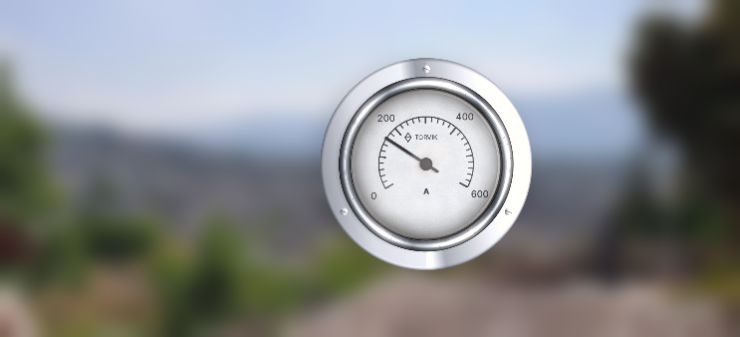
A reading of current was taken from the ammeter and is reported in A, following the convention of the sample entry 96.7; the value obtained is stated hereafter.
160
